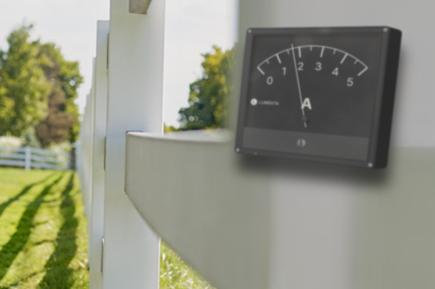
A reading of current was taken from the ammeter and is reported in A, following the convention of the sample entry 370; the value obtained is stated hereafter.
1.75
